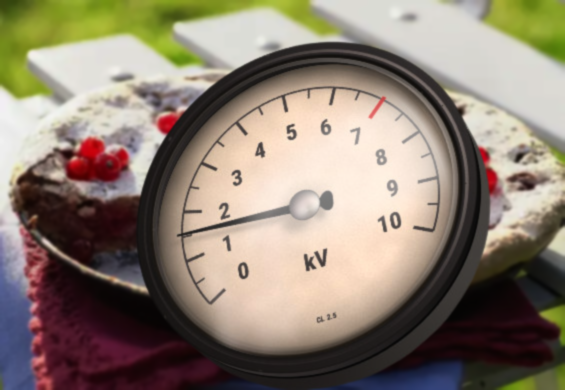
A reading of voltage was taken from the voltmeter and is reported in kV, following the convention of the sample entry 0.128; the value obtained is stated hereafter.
1.5
